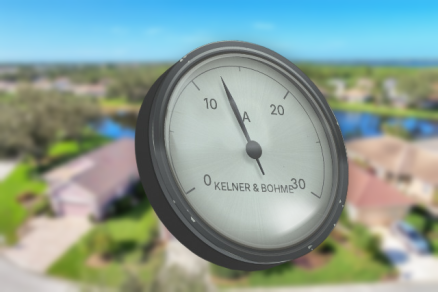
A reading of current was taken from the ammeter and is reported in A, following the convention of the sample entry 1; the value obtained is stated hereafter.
12.5
